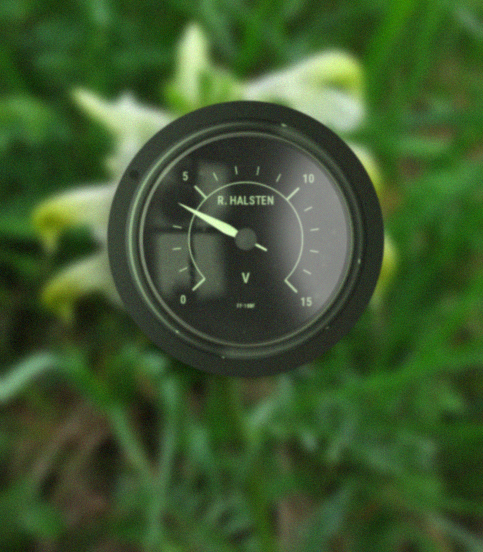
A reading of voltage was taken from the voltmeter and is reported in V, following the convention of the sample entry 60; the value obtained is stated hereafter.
4
